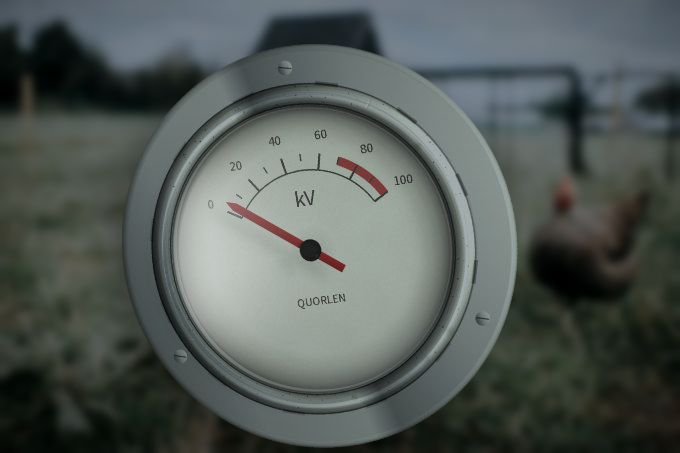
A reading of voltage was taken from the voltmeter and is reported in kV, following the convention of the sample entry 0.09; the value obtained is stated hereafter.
5
